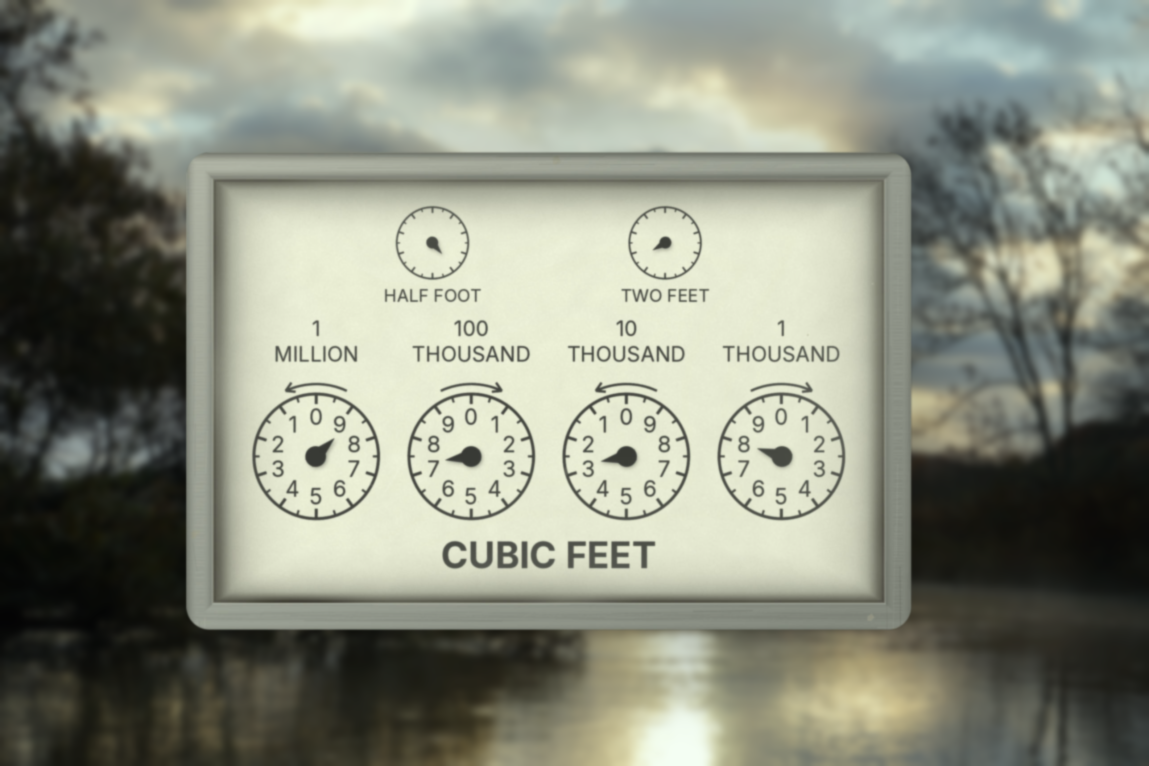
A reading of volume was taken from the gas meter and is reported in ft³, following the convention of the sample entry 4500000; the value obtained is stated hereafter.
872800
